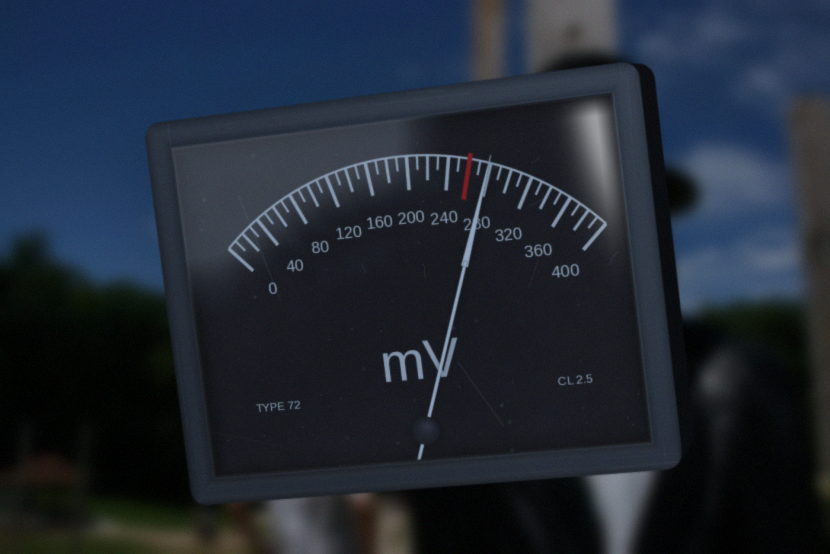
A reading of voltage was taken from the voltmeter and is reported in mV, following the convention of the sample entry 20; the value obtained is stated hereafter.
280
